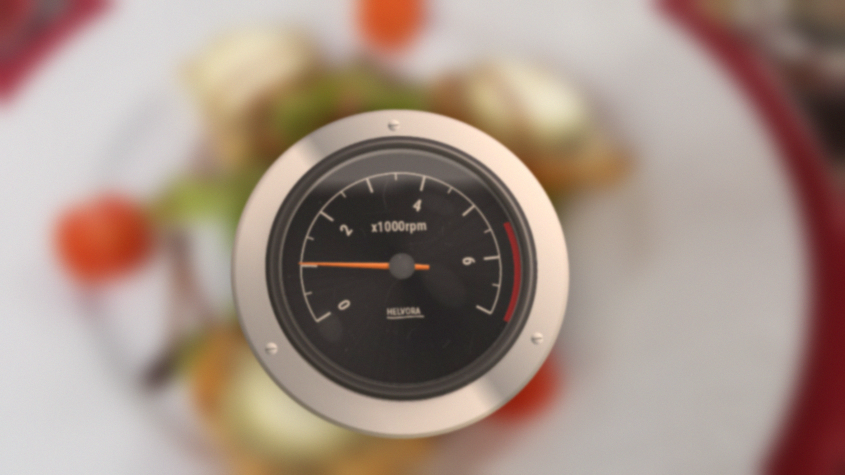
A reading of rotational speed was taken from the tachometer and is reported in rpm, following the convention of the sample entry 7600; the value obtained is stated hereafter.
1000
